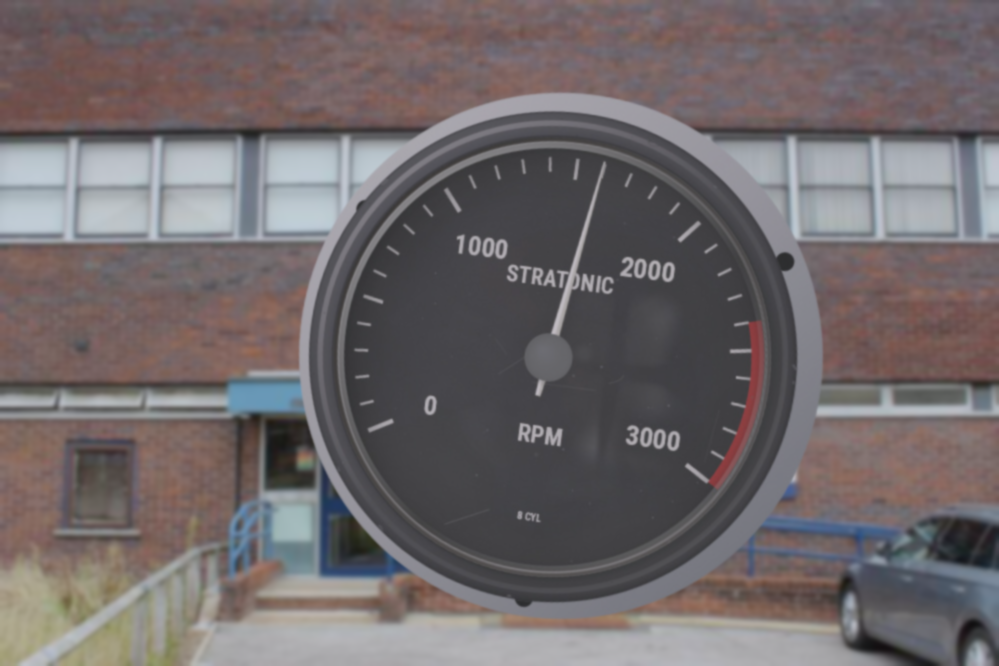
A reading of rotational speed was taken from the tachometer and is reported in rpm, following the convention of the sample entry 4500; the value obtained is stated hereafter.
1600
